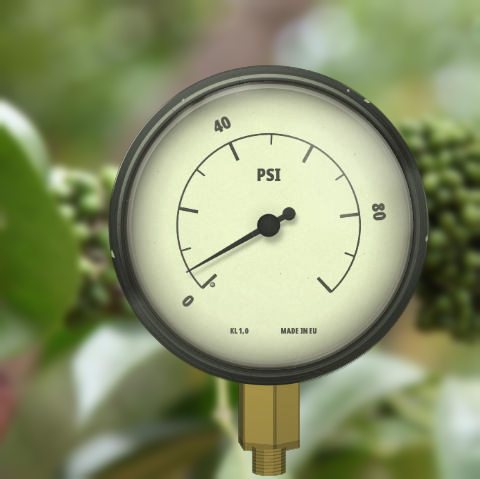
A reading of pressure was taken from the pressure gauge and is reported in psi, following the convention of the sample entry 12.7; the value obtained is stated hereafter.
5
